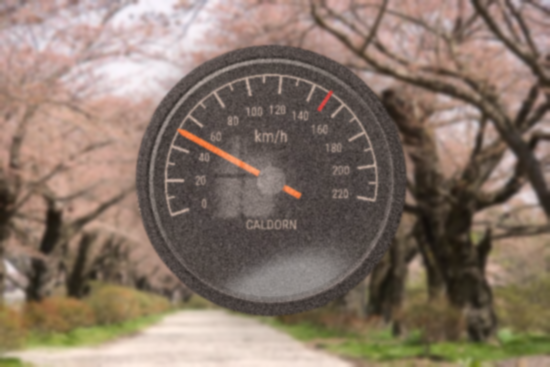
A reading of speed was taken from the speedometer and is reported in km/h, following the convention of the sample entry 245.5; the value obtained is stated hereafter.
50
